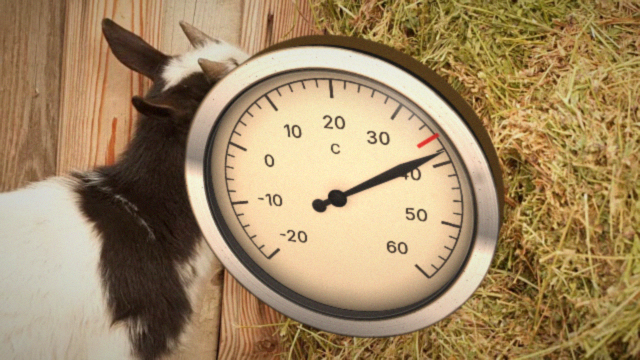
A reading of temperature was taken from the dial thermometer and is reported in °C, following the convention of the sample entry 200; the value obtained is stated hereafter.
38
